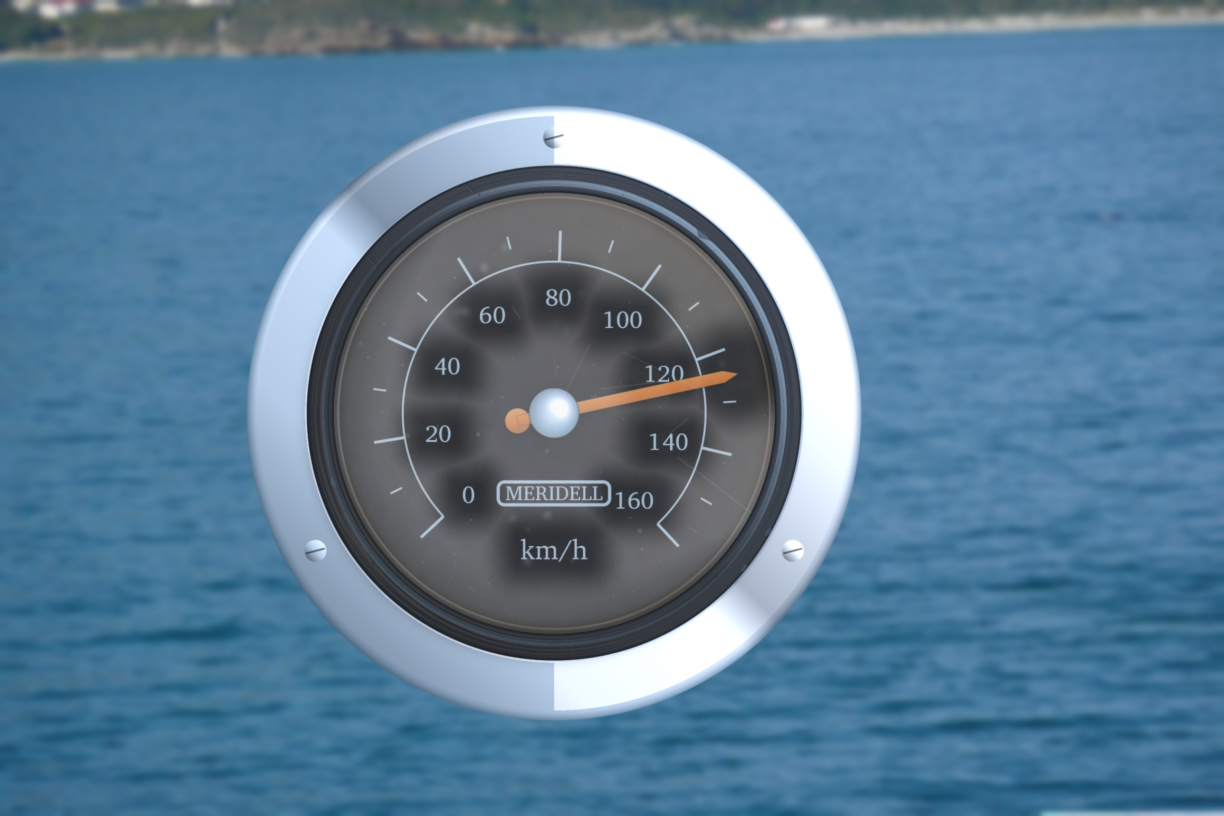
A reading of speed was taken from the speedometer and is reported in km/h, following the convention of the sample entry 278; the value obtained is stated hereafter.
125
